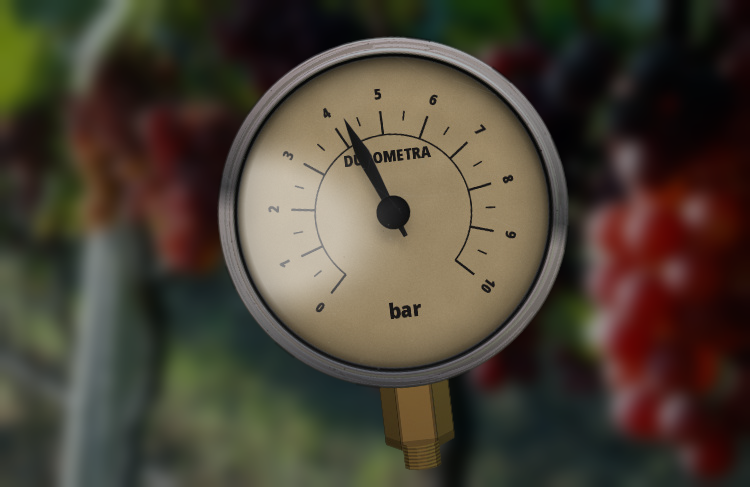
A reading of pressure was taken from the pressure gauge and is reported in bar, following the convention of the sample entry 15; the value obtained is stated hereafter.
4.25
